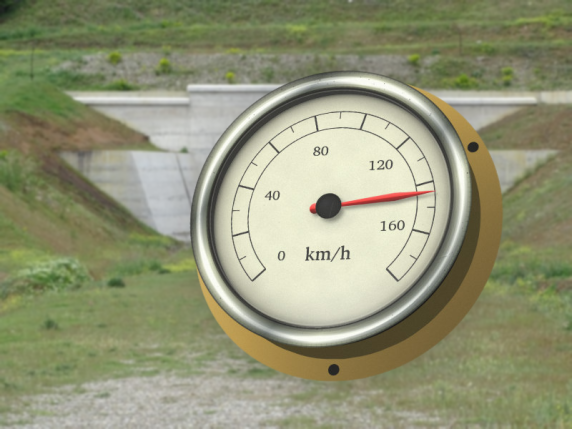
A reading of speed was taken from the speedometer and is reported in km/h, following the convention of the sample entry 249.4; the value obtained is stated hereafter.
145
